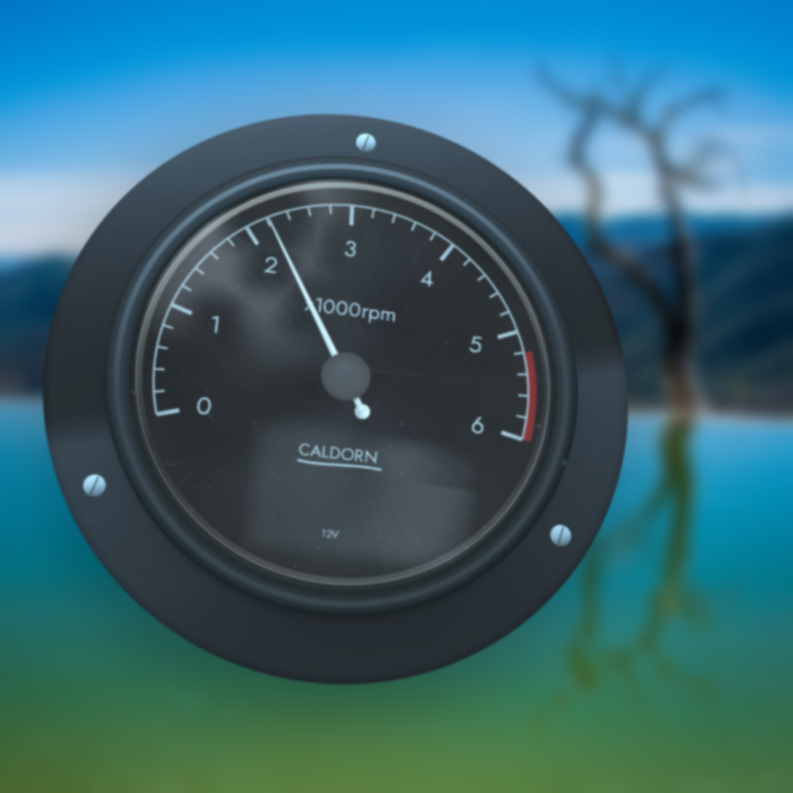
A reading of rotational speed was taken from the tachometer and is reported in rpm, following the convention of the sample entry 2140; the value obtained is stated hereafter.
2200
